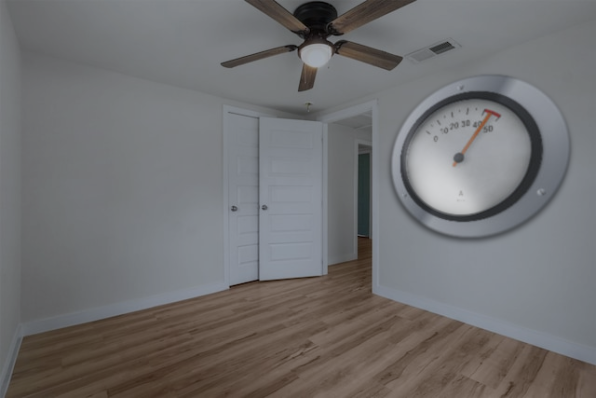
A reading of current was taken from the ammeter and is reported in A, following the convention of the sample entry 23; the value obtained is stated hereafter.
45
